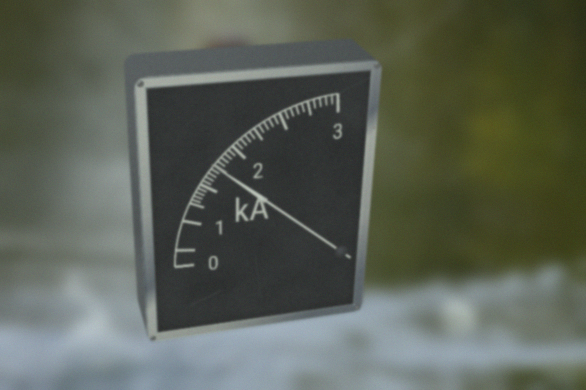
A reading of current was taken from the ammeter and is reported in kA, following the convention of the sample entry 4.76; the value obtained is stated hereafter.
1.75
